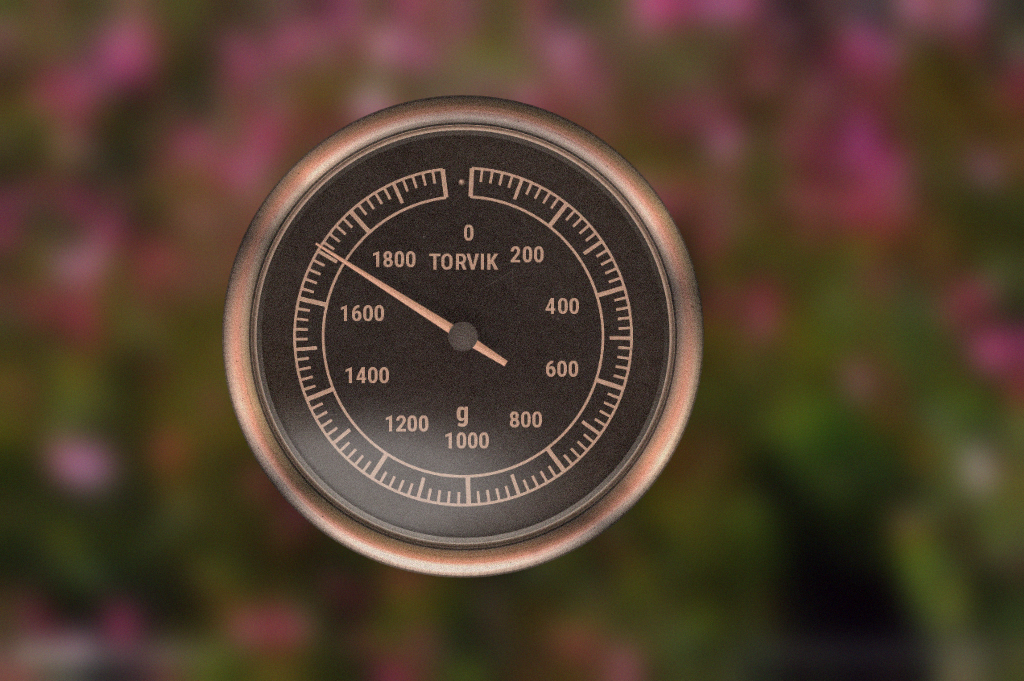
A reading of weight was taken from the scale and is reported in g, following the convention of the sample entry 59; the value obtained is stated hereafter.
1710
